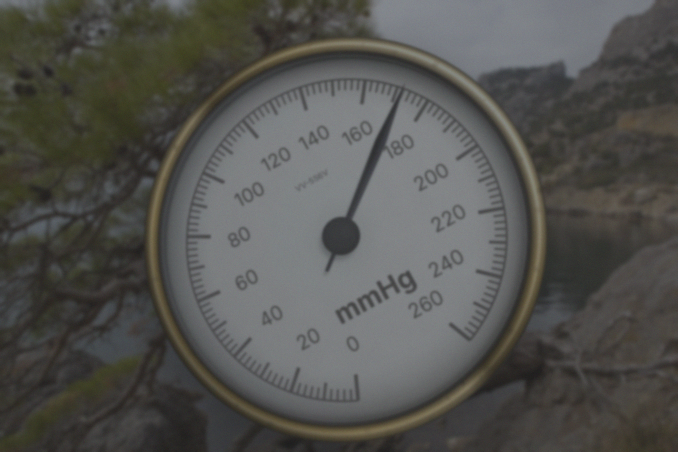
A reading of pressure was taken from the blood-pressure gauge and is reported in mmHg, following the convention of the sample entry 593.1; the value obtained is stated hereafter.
172
